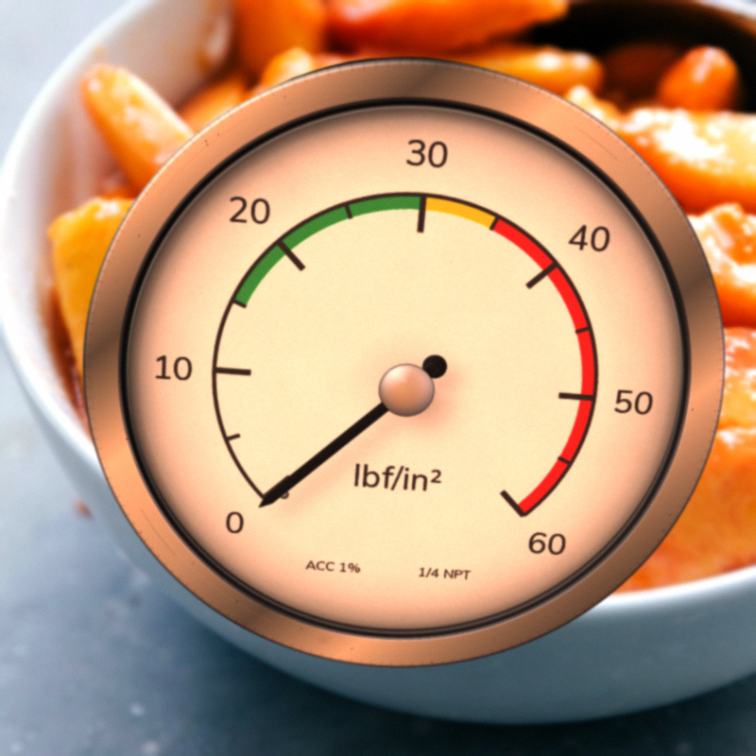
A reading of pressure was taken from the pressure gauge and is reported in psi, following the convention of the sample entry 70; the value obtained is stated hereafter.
0
